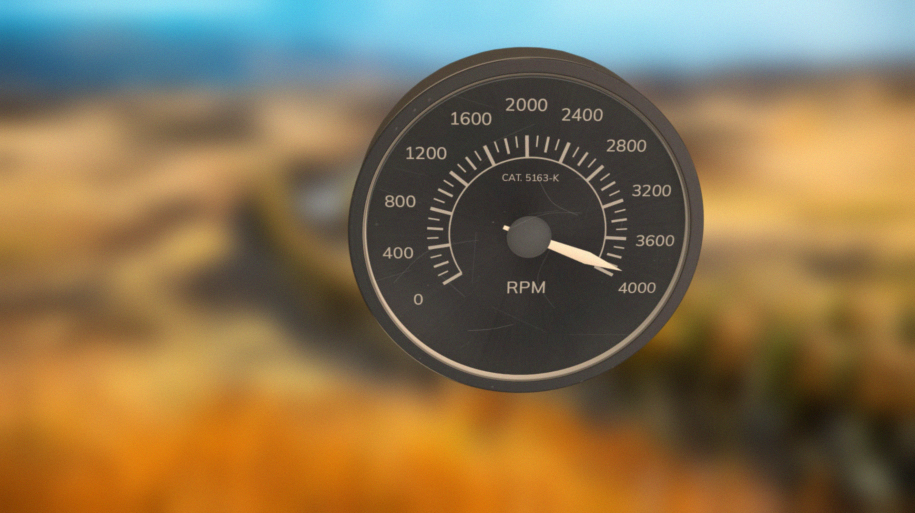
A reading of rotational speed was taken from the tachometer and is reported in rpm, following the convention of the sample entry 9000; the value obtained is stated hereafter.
3900
